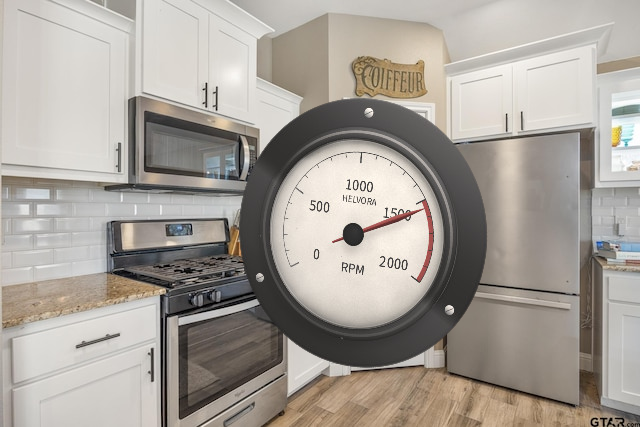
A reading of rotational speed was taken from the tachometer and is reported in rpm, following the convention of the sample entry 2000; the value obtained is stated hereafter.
1550
